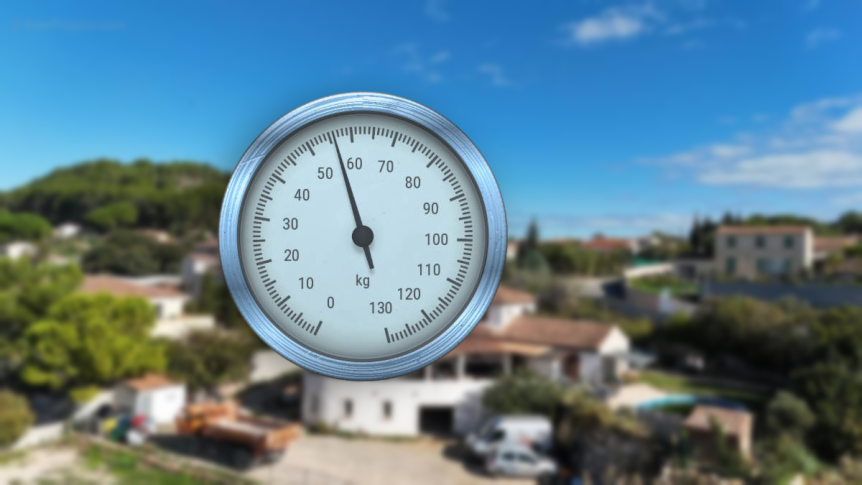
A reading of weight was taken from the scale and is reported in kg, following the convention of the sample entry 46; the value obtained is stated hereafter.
56
